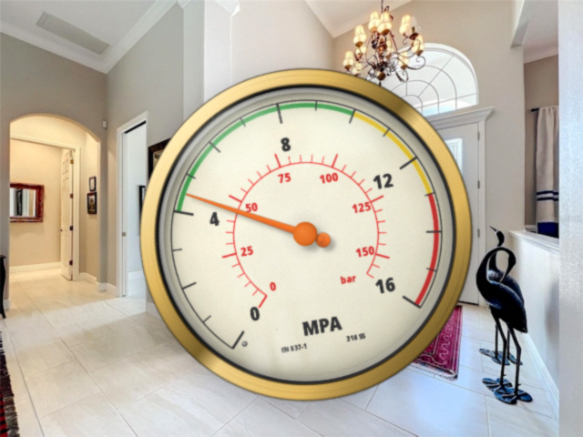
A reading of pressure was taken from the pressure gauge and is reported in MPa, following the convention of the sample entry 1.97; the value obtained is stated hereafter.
4.5
